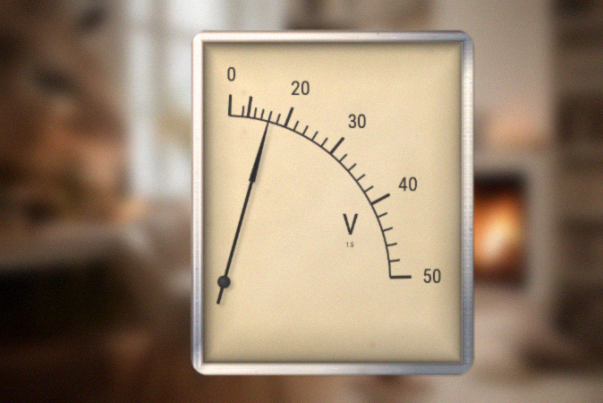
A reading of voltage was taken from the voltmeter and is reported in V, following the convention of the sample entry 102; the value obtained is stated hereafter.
16
